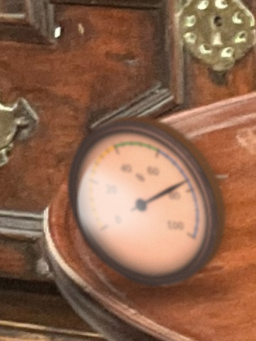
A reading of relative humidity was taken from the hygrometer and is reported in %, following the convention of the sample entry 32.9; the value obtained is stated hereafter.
76
